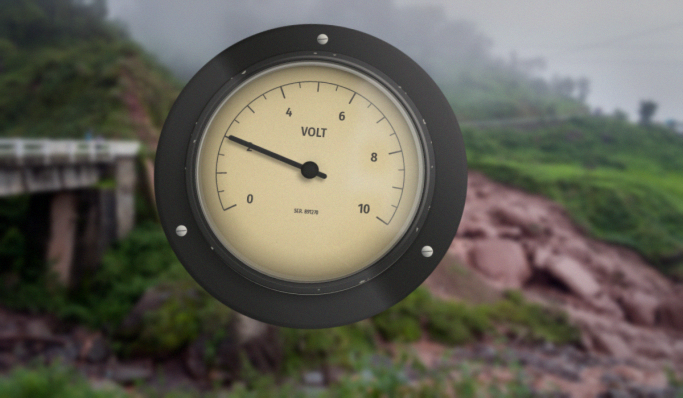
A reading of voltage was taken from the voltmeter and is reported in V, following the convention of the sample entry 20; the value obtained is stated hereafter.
2
